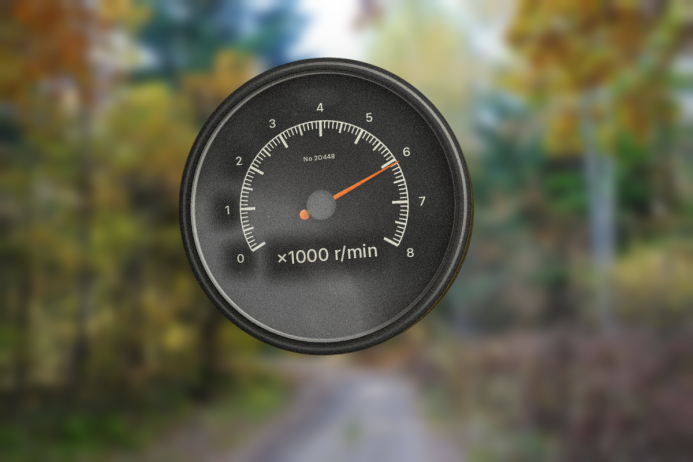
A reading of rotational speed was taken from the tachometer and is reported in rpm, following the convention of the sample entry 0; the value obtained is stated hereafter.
6100
